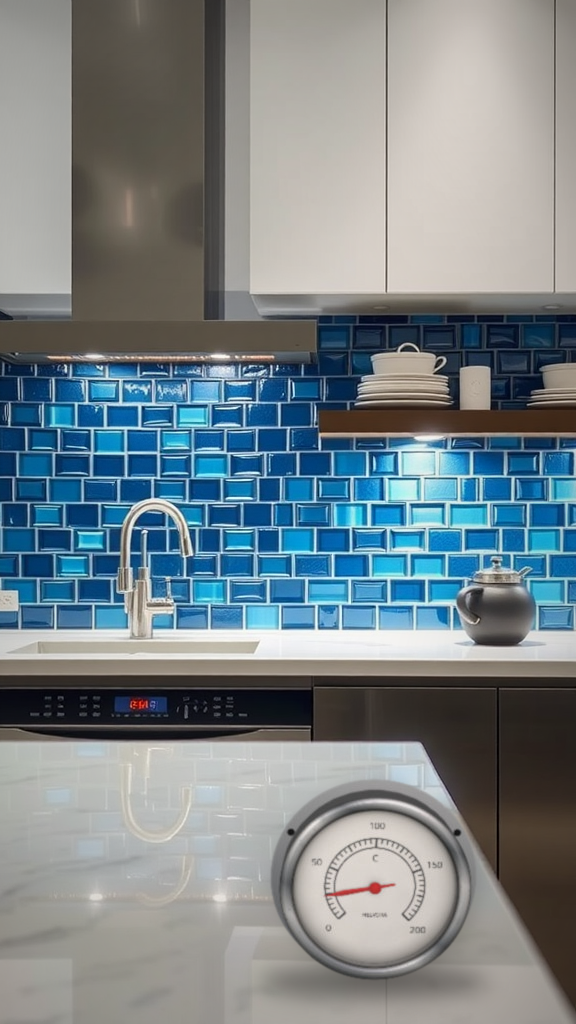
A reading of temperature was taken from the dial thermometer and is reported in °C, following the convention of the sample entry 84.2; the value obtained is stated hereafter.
25
